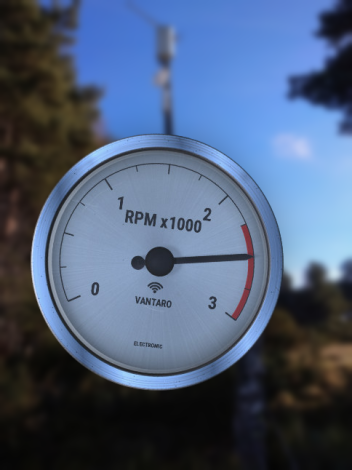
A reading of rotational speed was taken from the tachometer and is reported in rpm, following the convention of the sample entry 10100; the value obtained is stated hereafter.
2500
